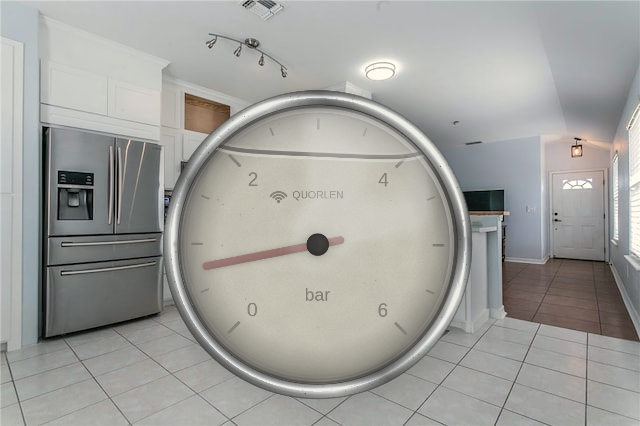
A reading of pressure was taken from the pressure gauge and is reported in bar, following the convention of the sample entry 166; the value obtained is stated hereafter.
0.75
